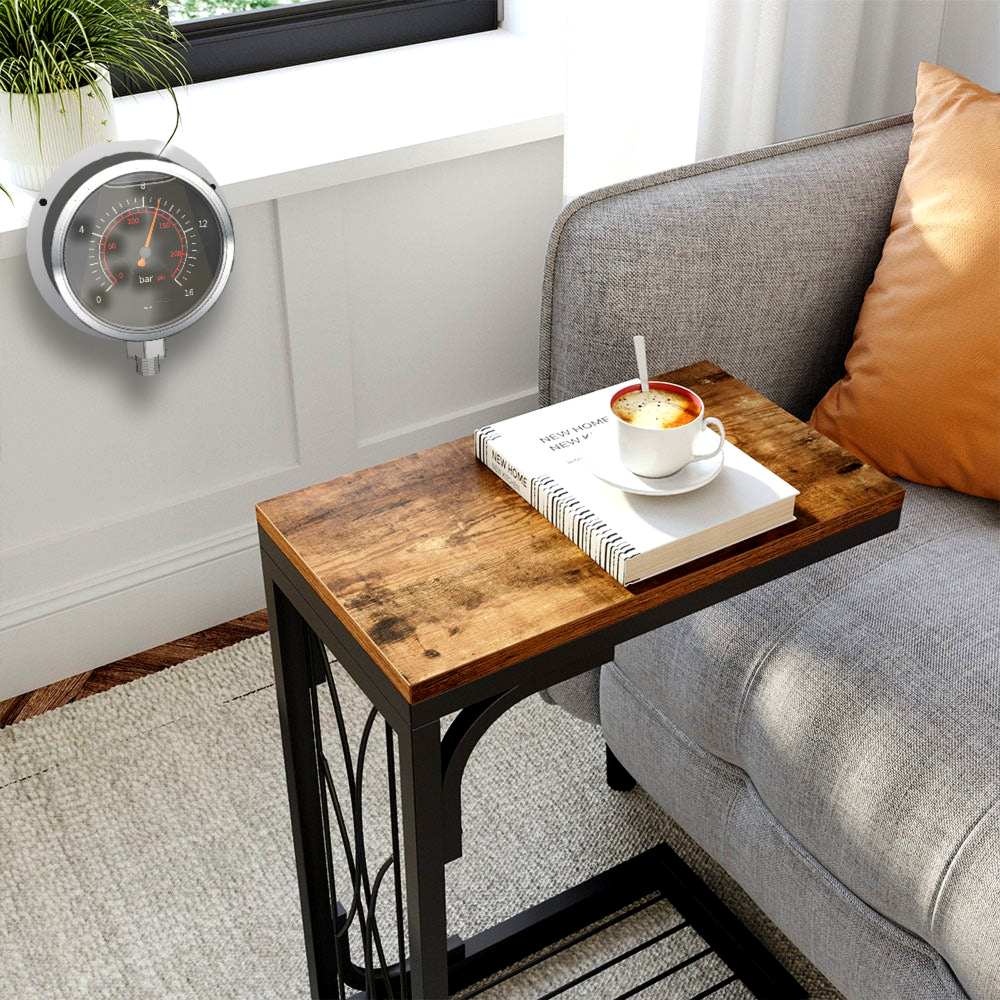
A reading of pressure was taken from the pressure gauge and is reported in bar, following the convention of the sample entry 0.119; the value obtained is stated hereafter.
9
